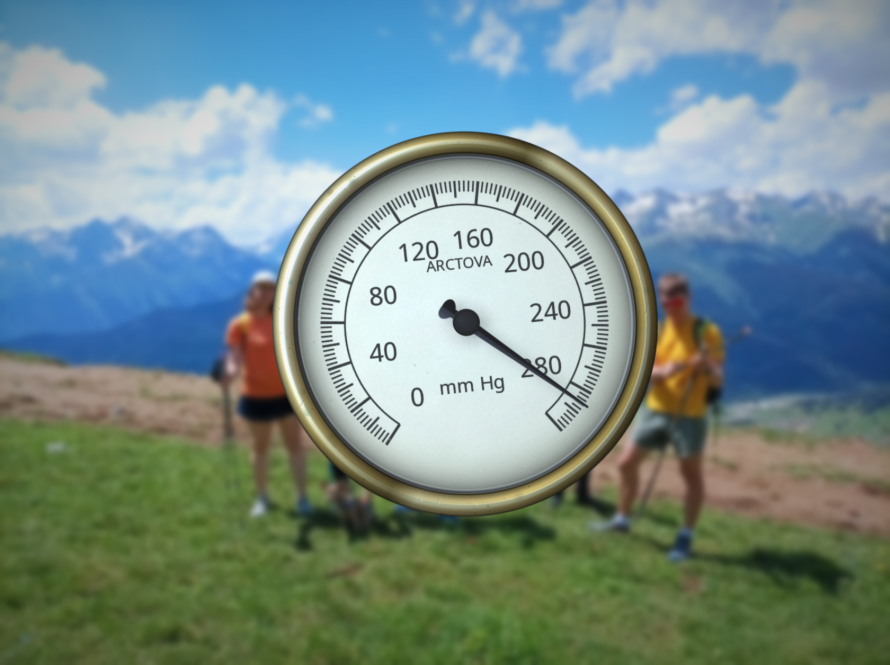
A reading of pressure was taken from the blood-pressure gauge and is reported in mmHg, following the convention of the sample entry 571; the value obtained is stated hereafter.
286
